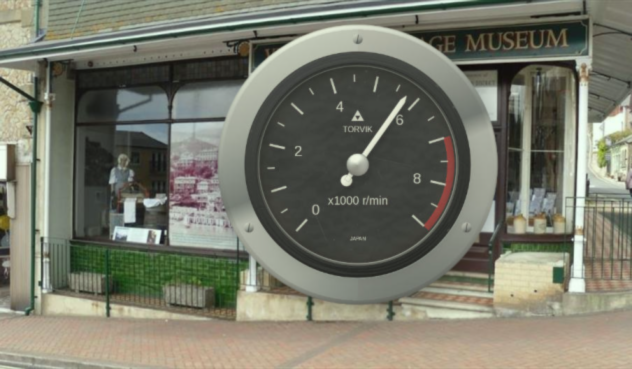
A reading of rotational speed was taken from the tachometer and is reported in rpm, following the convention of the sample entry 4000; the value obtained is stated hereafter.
5750
